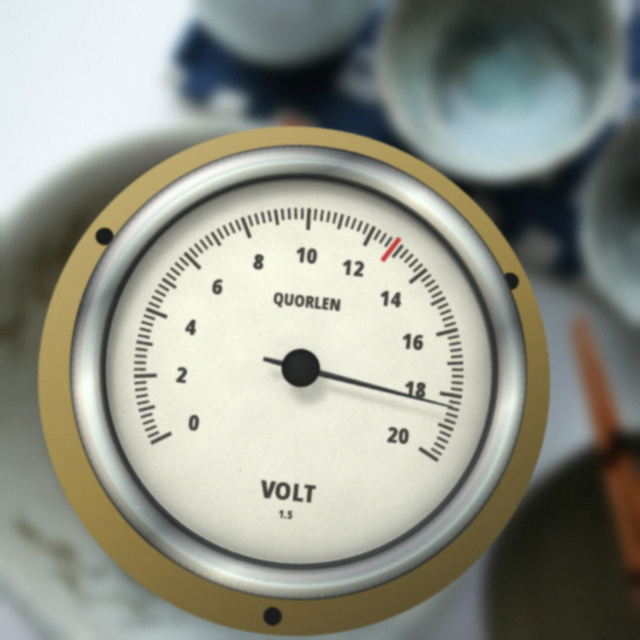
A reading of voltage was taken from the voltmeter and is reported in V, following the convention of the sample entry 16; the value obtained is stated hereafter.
18.4
